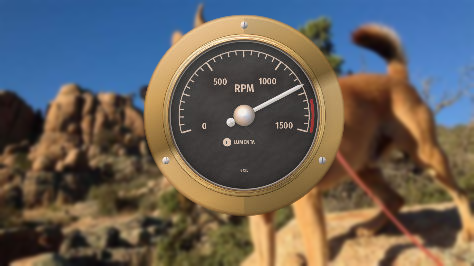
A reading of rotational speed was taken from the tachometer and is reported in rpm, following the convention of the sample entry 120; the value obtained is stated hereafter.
1200
